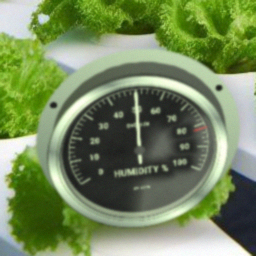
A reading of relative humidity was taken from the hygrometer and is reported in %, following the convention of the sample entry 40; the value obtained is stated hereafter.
50
